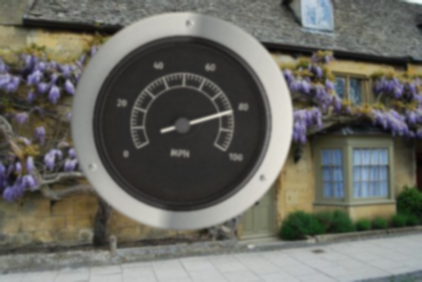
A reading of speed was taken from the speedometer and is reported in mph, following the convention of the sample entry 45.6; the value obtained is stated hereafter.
80
